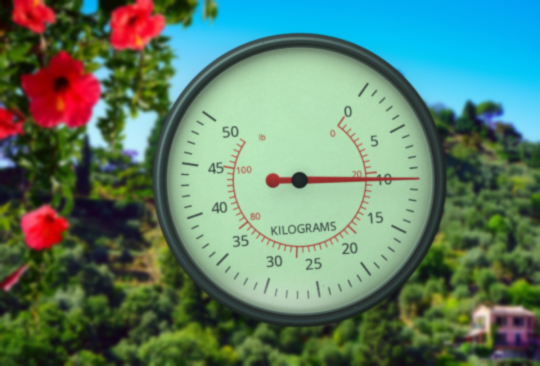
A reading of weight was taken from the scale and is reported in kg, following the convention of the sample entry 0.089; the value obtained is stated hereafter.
10
